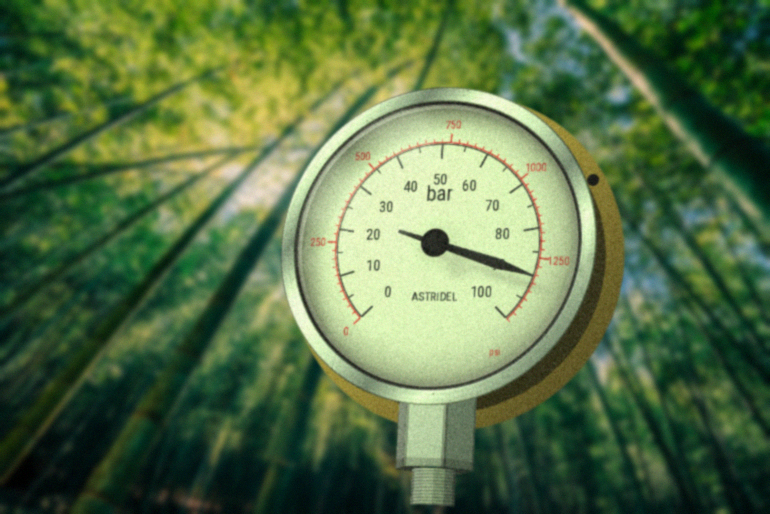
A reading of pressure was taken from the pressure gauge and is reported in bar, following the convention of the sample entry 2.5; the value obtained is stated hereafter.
90
